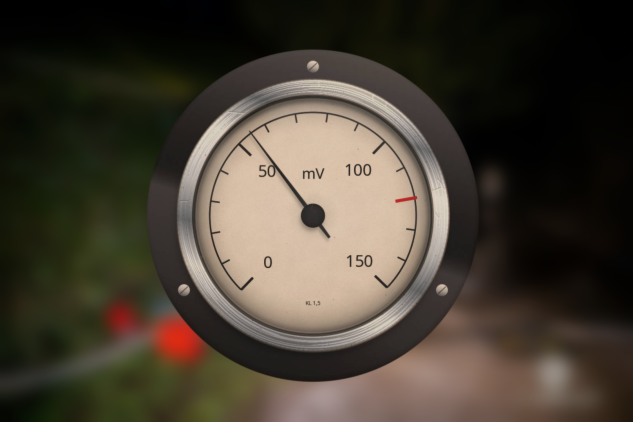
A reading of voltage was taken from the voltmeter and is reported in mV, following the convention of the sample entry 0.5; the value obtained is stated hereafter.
55
